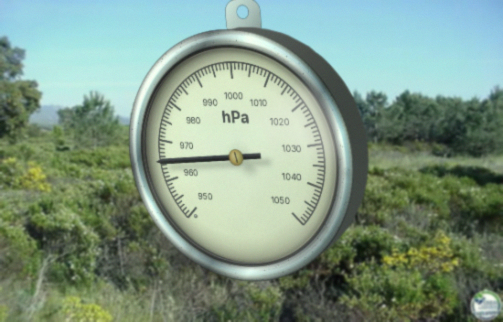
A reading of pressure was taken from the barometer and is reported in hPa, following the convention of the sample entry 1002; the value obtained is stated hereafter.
965
